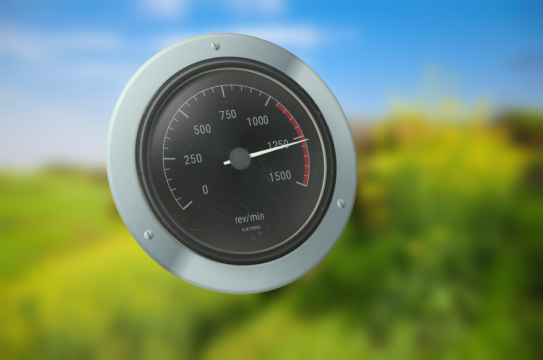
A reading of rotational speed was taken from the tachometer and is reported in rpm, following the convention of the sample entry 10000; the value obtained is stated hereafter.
1275
